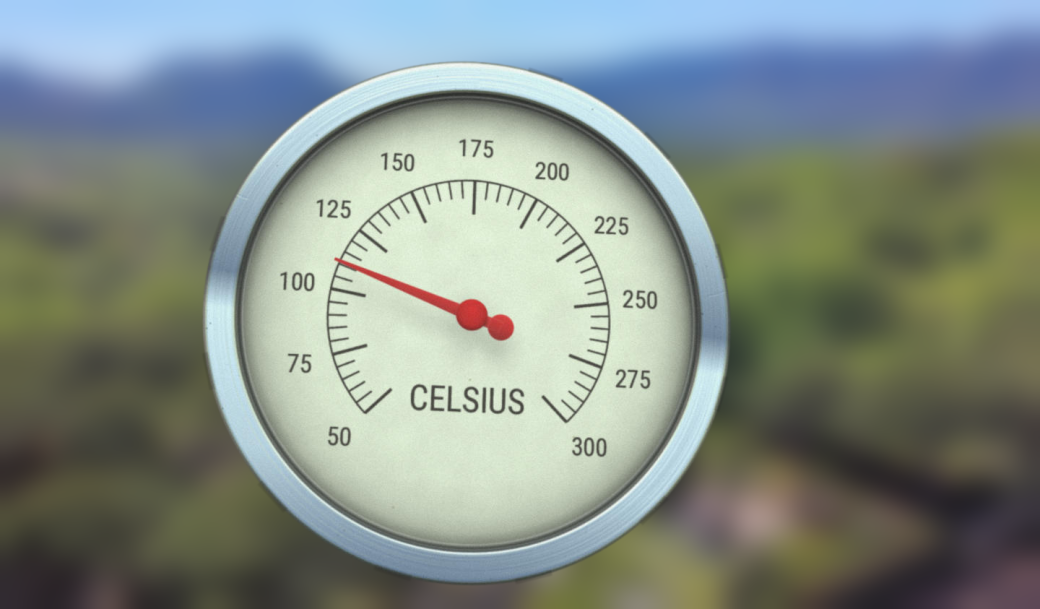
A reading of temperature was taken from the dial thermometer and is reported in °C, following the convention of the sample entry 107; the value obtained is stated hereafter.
110
